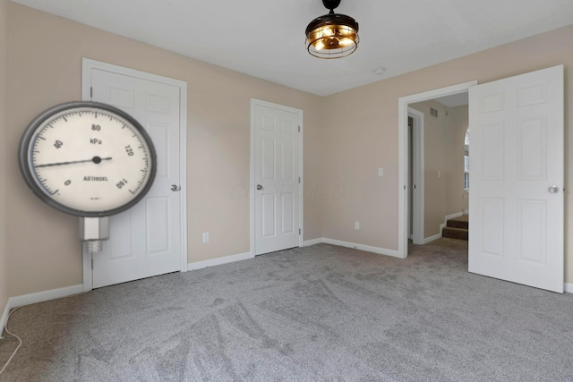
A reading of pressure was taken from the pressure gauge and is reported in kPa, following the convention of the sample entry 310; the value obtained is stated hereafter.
20
